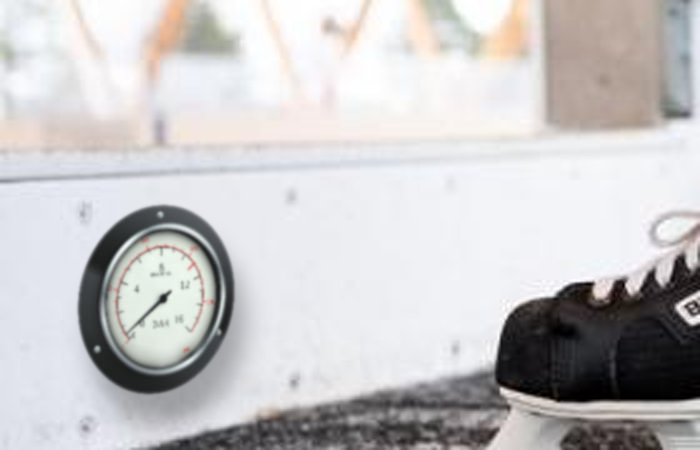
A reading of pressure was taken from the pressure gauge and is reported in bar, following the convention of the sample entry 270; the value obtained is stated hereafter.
0.5
